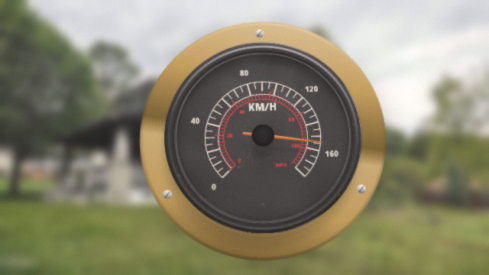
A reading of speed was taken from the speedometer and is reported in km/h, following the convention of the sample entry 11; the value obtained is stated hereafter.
155
